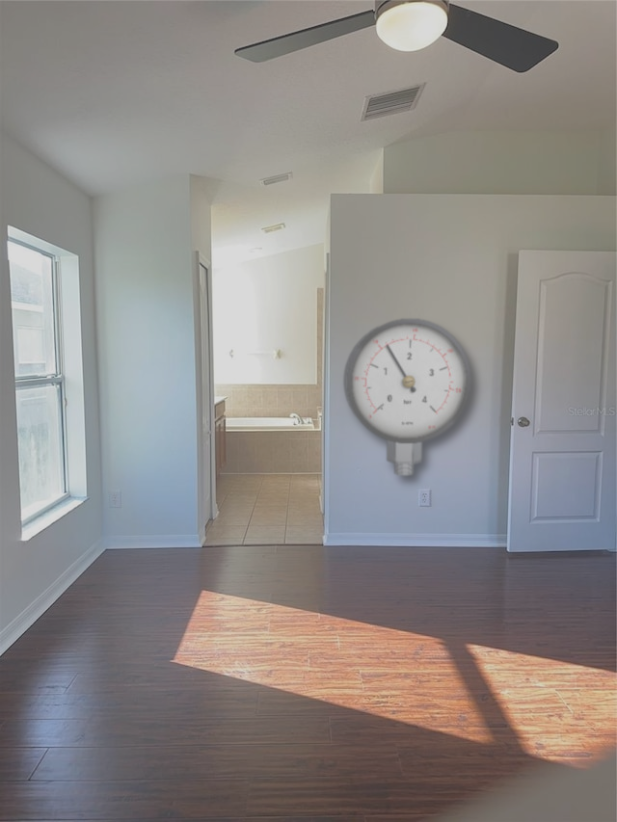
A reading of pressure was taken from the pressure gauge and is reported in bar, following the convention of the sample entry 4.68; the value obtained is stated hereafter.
1.5
